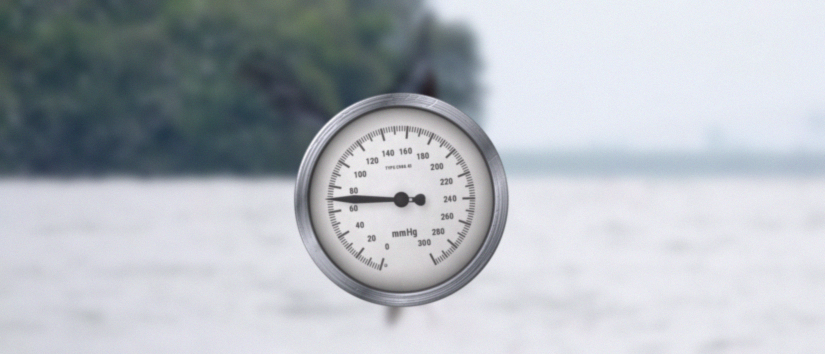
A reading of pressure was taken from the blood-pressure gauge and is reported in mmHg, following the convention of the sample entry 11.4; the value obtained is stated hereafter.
70
